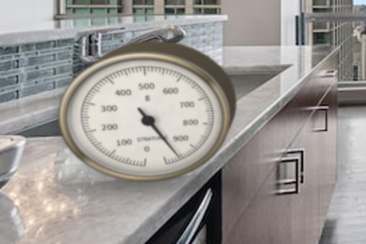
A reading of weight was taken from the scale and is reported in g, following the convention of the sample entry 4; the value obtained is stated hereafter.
950
